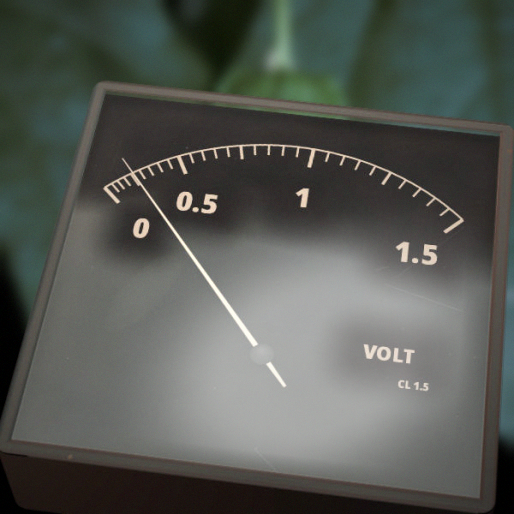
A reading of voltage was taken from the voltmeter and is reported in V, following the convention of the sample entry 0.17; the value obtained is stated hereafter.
0.25
